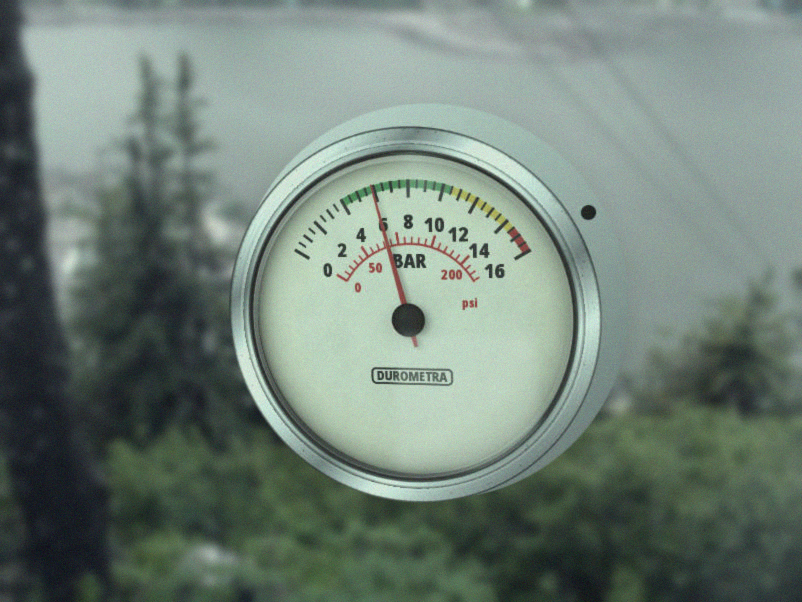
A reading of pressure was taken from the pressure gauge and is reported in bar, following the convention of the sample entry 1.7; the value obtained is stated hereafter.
6
